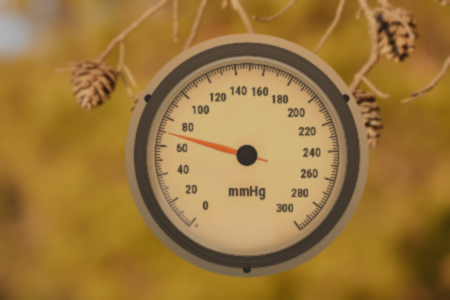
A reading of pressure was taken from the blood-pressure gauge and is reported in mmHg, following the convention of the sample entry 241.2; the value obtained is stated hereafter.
70
